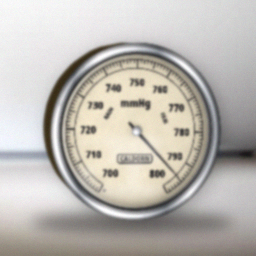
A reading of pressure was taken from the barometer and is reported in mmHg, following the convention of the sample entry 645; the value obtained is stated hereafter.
795
